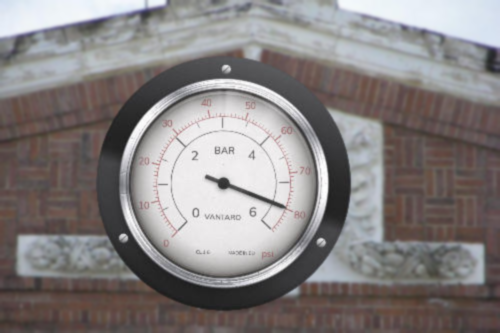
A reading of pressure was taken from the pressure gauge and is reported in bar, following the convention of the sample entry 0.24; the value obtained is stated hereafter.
5.5
